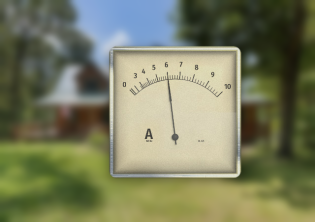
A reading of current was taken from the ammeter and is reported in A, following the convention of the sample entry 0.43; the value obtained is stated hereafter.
6
